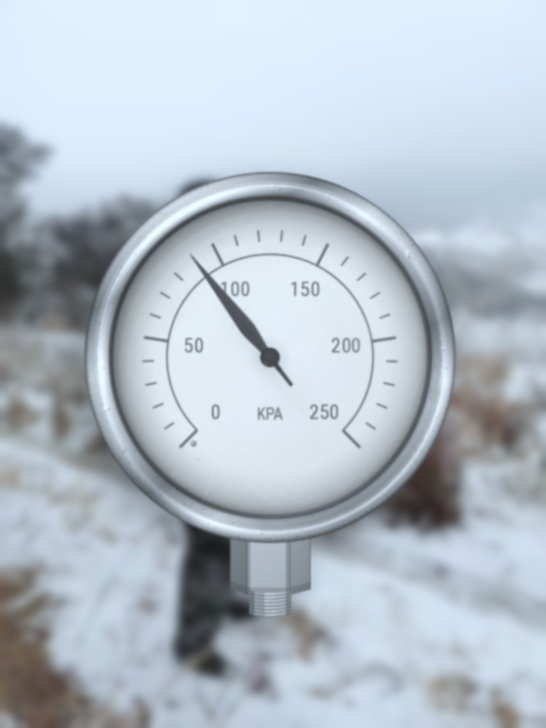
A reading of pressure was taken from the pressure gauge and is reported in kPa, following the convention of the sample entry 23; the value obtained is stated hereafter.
90
